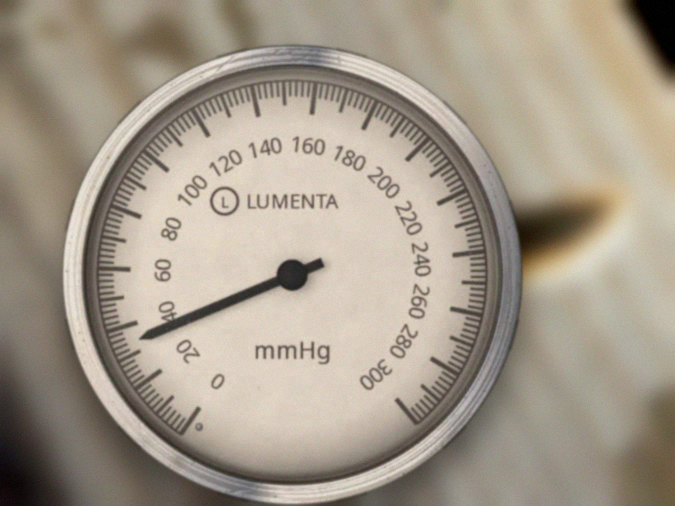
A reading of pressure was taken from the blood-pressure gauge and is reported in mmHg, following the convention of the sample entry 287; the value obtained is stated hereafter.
34
